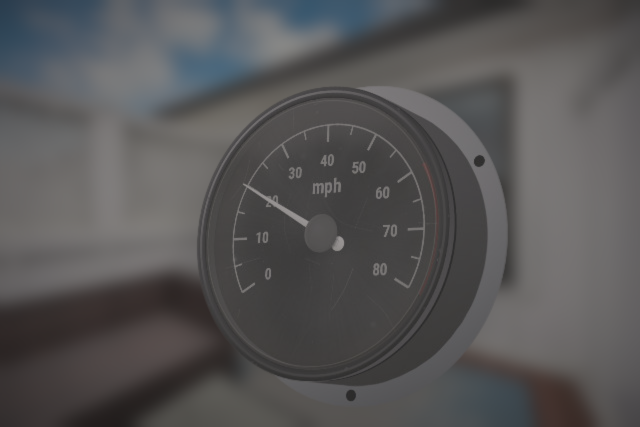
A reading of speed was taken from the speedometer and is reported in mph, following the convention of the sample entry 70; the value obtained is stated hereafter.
20
